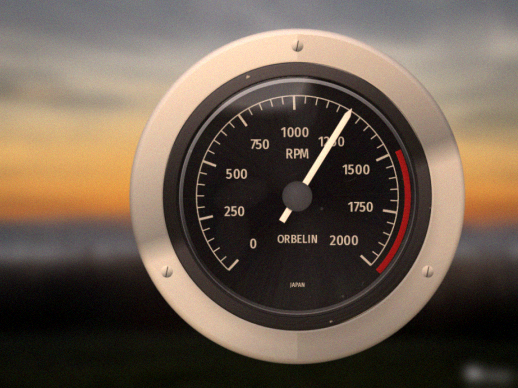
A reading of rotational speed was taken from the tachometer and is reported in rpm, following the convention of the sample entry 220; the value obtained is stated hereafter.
1250
